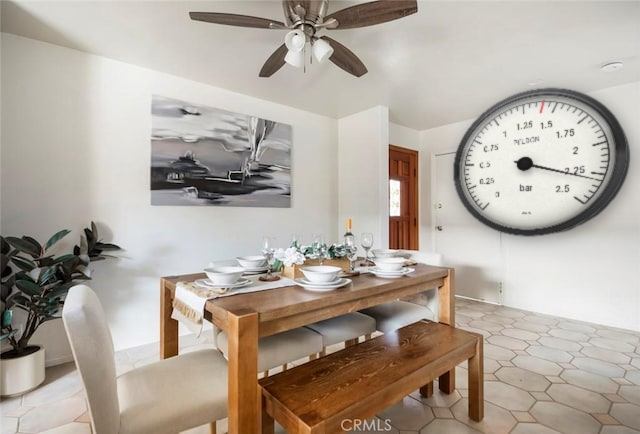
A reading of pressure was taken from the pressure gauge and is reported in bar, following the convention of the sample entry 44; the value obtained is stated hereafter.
2.3
